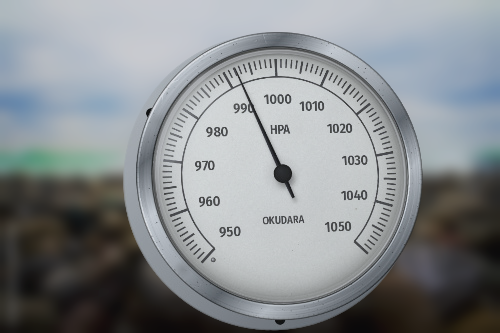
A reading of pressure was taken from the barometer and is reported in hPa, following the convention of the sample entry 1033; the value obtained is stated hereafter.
992
